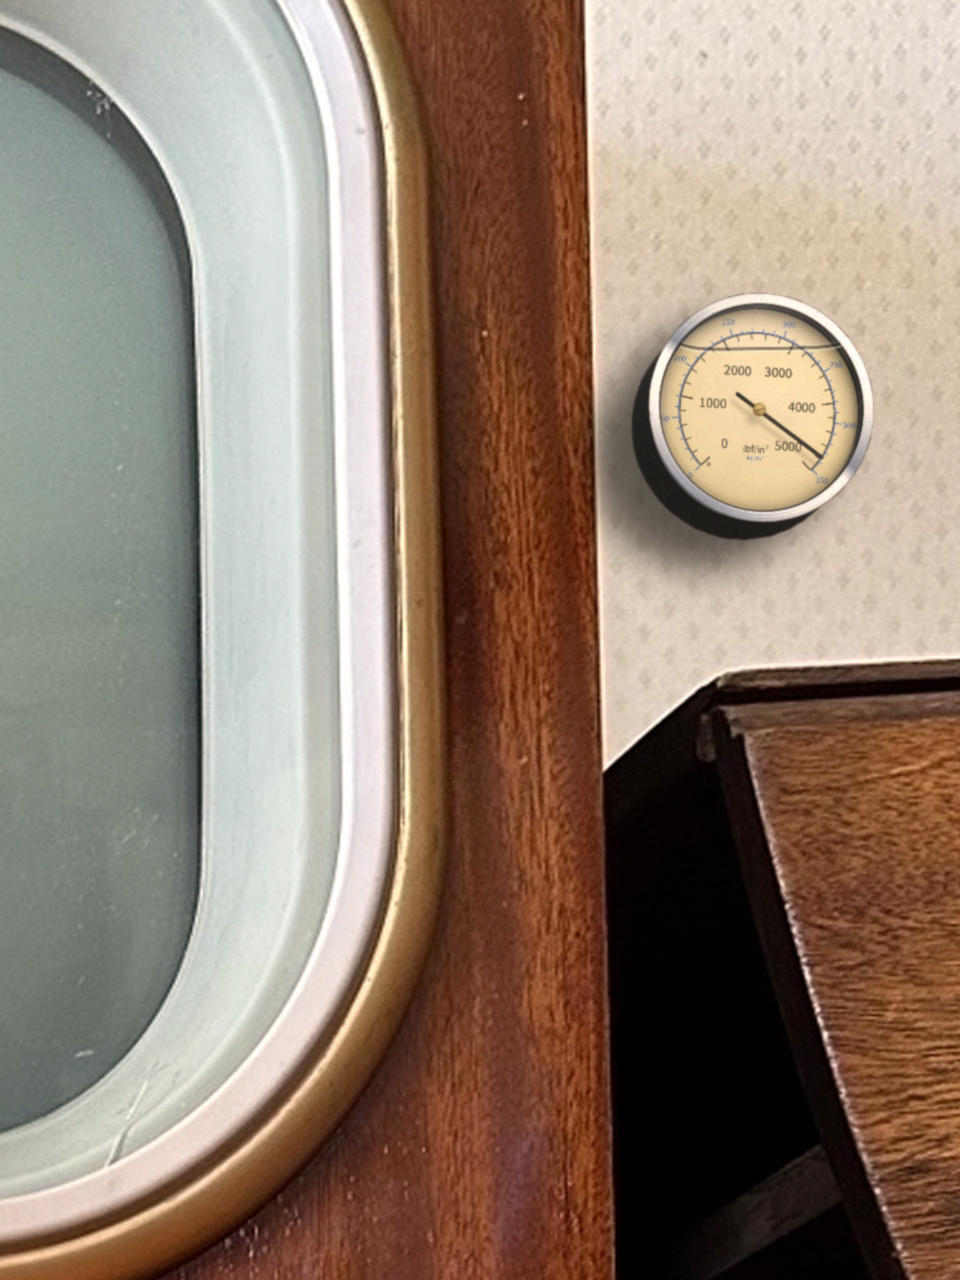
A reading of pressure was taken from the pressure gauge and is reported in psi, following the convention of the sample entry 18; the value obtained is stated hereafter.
4800
